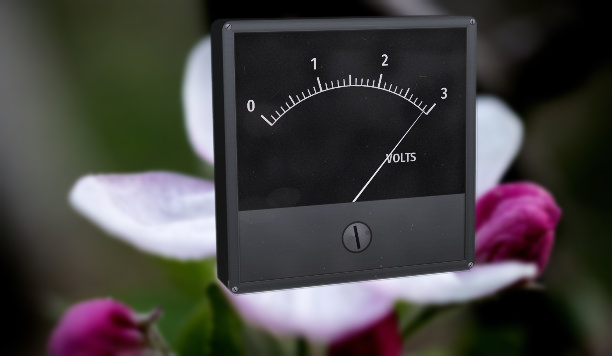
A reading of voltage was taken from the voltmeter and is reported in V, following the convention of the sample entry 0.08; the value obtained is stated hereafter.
2.9
